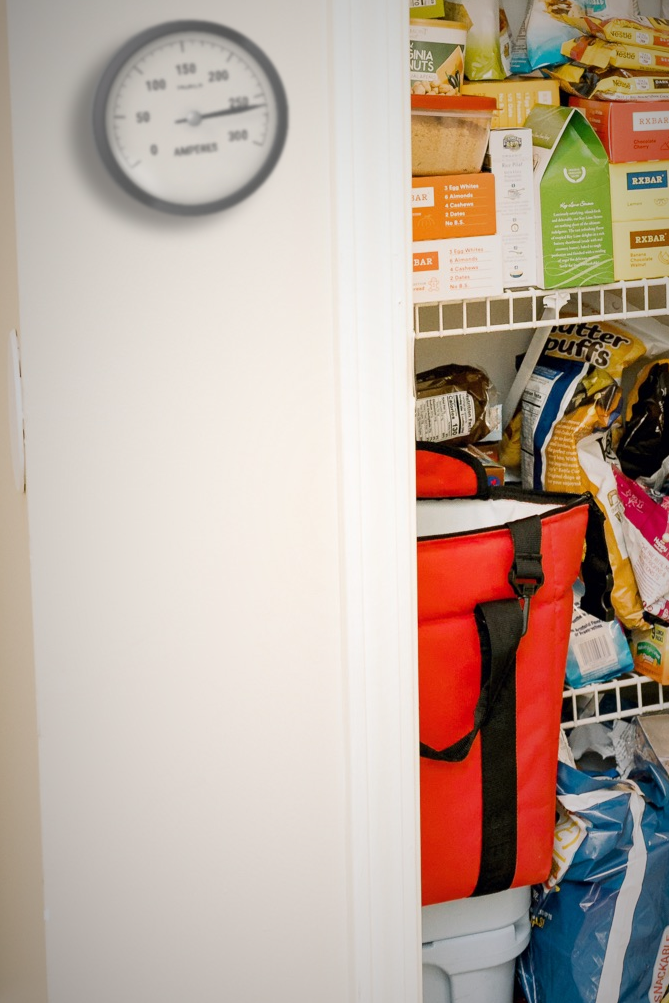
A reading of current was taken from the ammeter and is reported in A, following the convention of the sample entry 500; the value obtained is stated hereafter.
260
